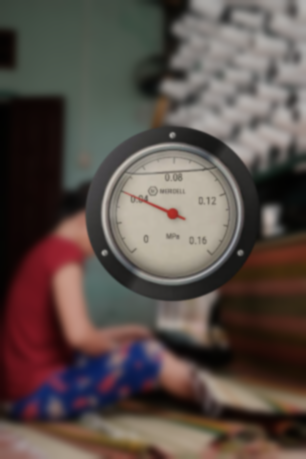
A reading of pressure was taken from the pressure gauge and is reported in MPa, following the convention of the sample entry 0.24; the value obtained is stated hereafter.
0.04
